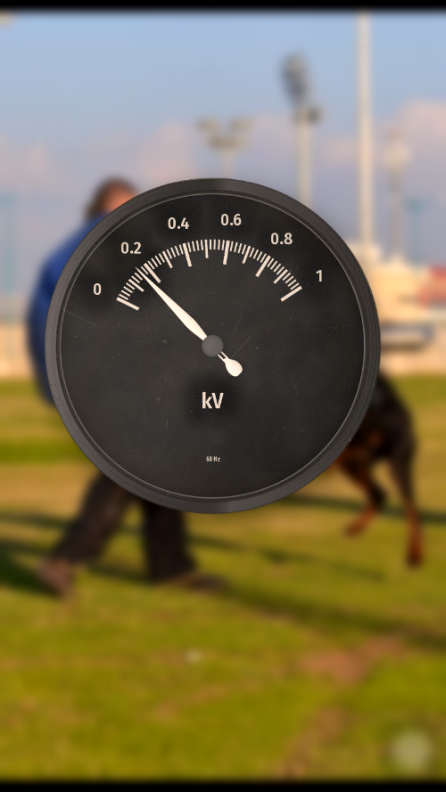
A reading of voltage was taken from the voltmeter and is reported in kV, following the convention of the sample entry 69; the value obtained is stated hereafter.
0.16
